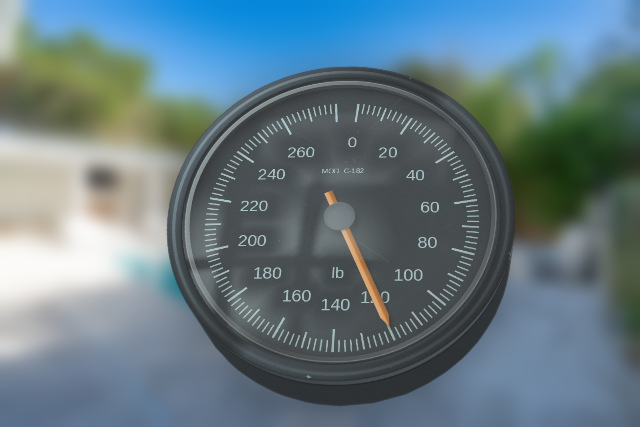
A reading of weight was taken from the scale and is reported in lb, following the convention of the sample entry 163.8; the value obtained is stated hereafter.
120
